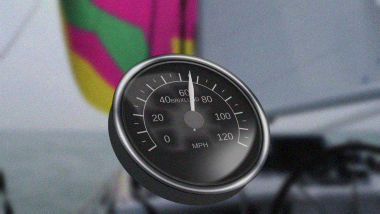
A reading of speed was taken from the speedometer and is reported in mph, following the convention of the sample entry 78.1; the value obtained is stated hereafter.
65
